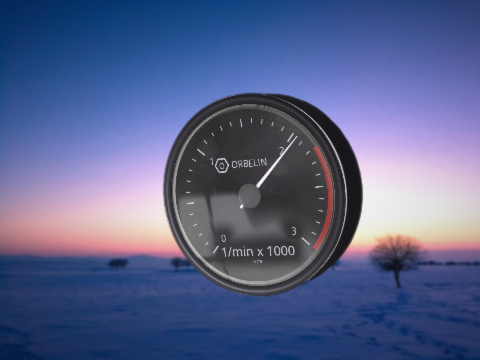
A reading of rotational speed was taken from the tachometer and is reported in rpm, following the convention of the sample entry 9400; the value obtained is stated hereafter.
2050
